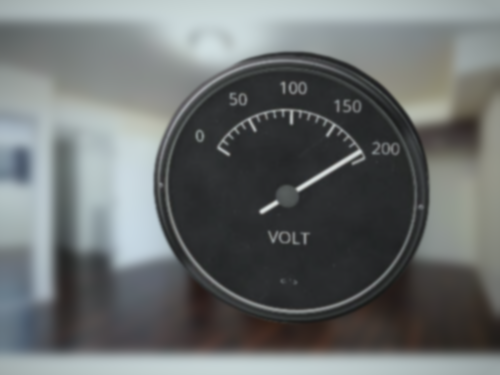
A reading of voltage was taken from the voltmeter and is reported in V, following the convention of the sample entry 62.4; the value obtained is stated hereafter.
190
